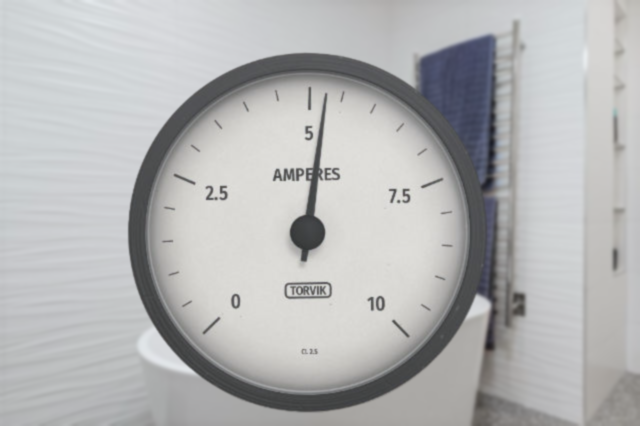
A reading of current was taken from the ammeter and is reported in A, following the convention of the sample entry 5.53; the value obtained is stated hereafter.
5.25
